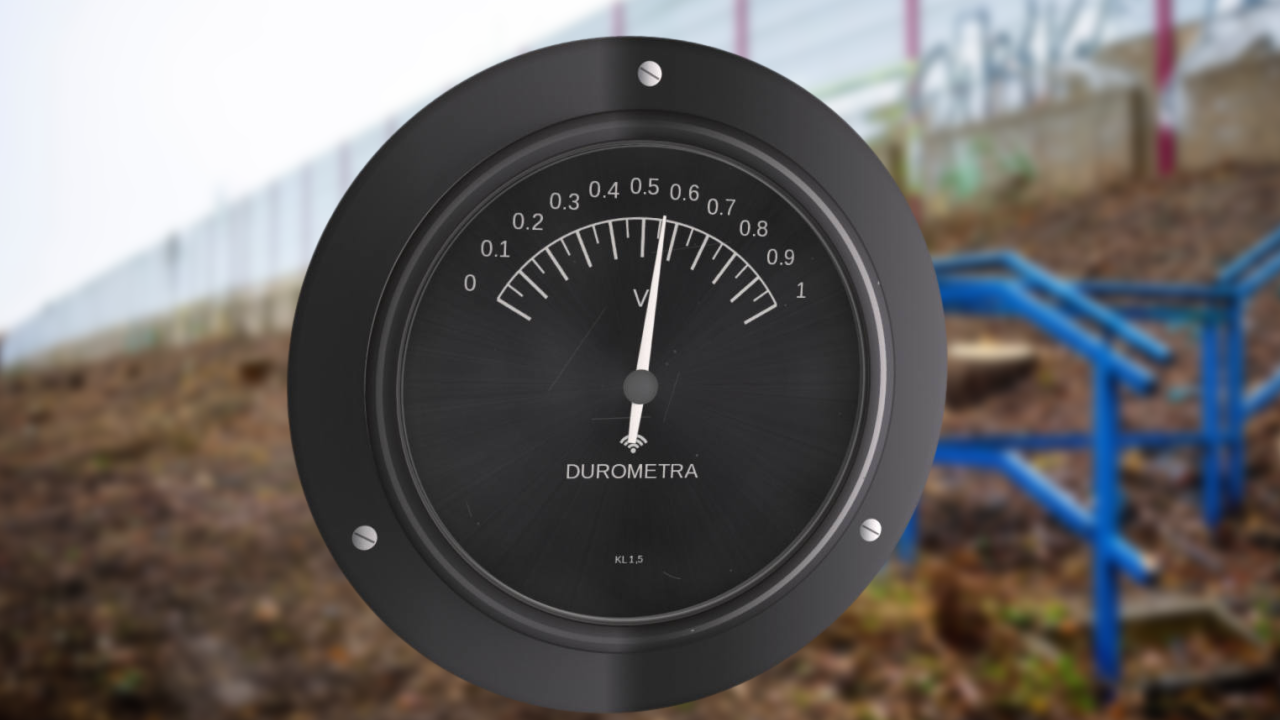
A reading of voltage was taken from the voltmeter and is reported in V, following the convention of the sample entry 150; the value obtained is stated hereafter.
0.55
